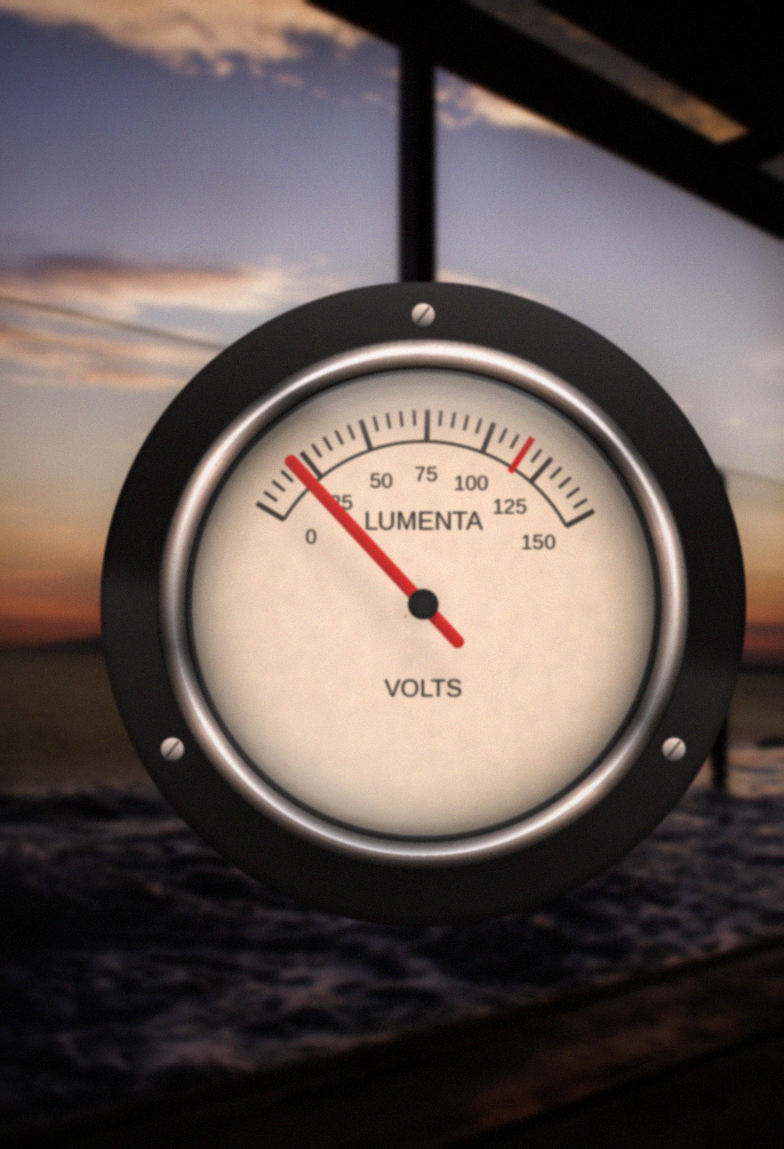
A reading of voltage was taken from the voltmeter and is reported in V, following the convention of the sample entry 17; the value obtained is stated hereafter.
20
